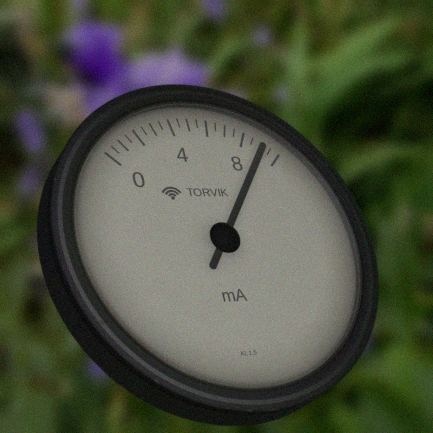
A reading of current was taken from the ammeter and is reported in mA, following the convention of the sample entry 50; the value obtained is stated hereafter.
9
